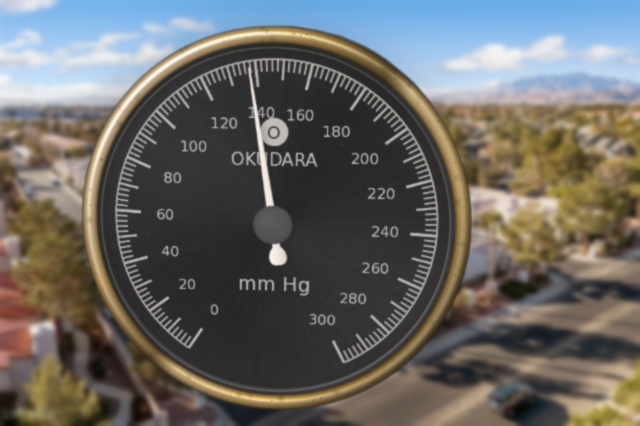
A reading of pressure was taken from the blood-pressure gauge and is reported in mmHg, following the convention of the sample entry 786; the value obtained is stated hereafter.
138
